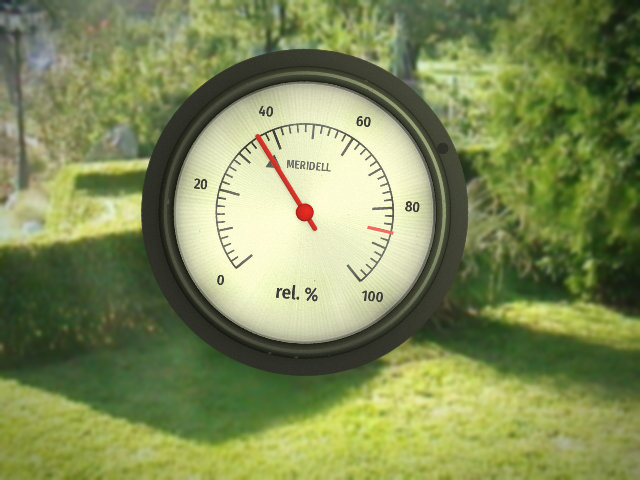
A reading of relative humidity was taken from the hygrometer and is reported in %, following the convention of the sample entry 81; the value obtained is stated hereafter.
36
